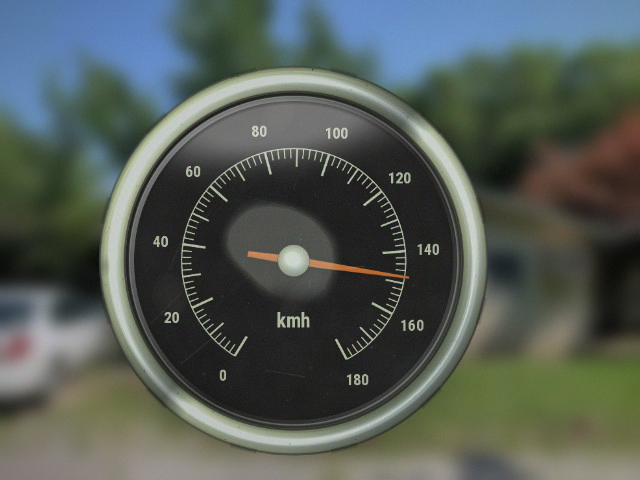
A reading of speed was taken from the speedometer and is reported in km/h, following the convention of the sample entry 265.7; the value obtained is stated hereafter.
148
